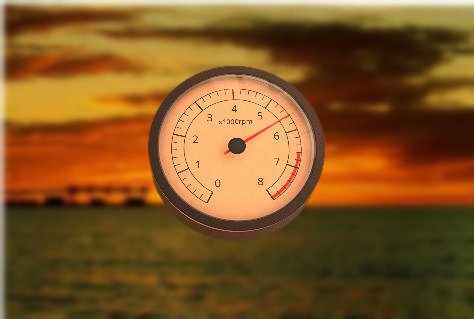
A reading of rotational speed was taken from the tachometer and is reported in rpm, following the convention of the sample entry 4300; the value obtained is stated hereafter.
5600
